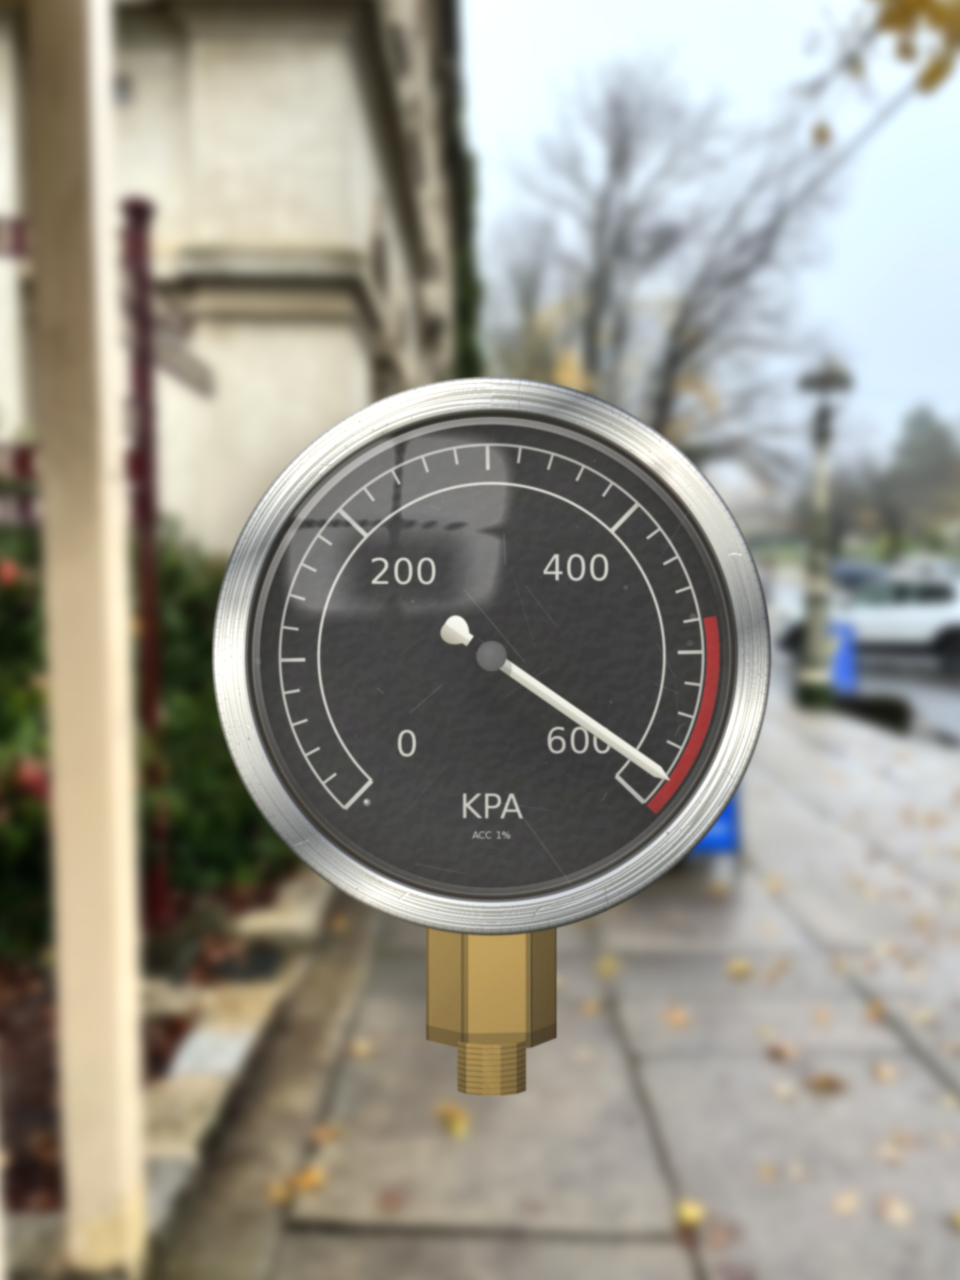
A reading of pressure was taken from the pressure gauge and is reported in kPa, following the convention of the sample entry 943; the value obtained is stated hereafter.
580
